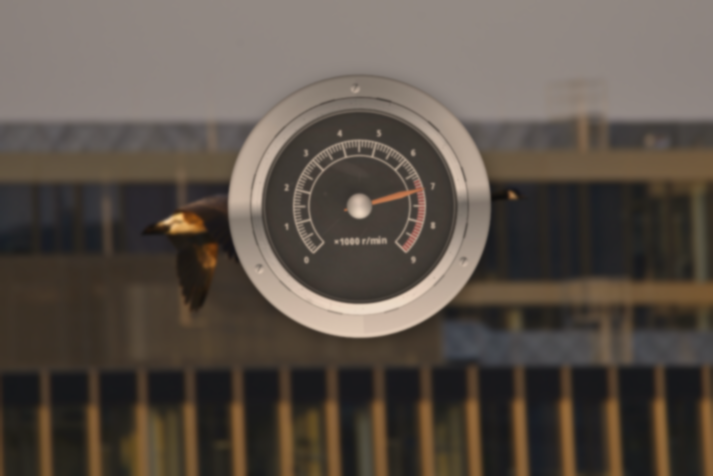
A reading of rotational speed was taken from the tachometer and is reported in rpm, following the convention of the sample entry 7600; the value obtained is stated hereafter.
7000
